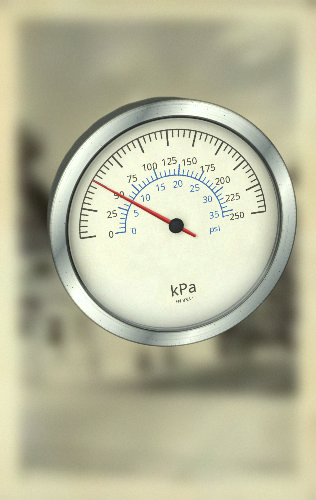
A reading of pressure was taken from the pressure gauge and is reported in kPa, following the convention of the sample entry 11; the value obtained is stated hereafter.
50
